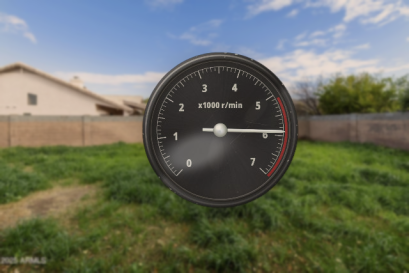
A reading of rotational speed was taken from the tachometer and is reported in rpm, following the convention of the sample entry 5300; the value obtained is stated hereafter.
5900
